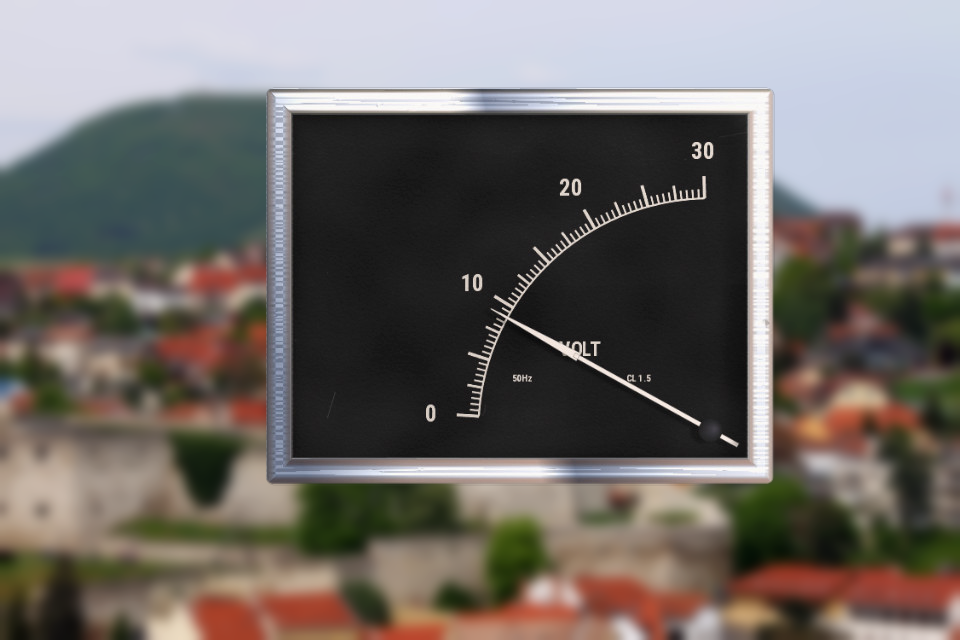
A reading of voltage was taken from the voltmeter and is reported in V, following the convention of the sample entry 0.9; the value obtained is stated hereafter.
9
